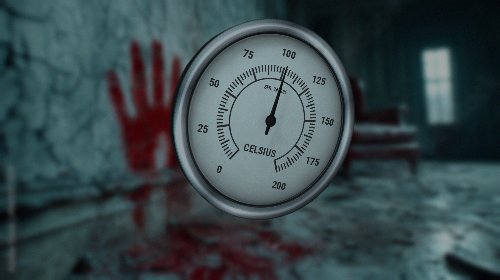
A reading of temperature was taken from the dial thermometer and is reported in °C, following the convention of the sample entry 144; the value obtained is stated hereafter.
100
